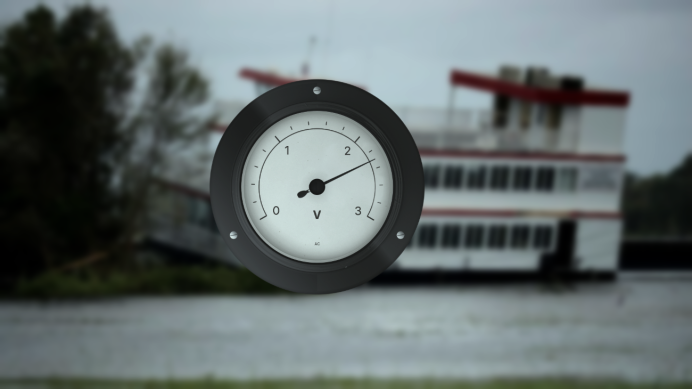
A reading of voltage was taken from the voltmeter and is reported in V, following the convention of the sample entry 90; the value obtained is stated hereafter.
2.3
